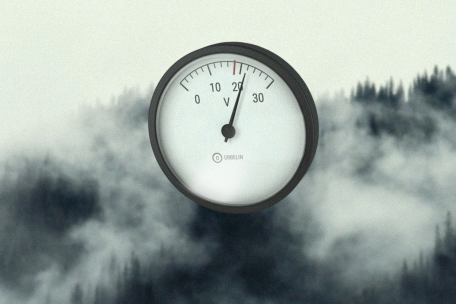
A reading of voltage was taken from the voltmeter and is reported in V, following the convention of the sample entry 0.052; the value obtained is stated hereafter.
22
